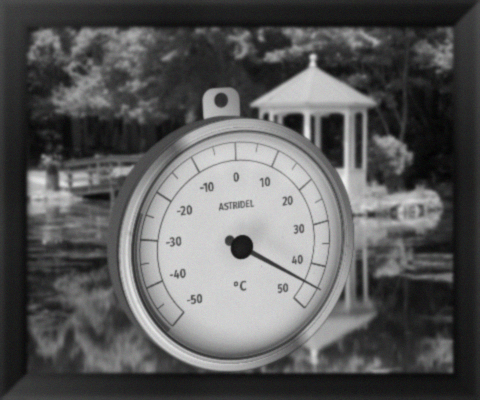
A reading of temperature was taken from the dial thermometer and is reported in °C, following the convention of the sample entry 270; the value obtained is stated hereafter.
45
